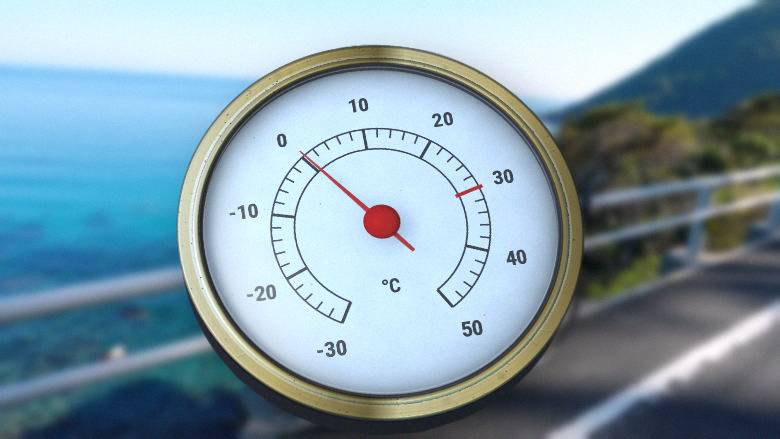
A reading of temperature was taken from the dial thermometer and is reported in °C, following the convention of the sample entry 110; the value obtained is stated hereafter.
0
